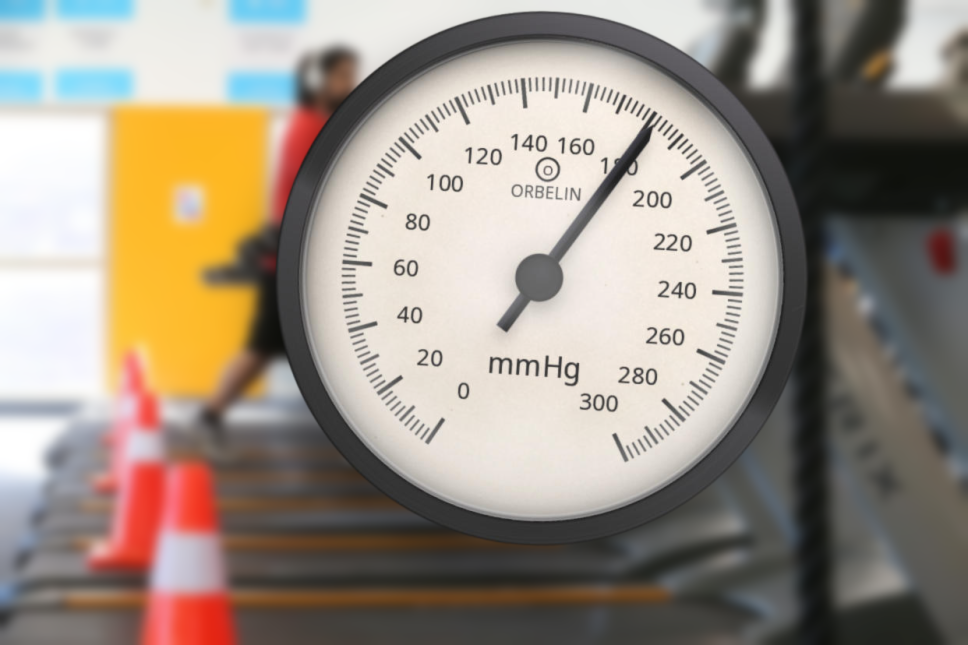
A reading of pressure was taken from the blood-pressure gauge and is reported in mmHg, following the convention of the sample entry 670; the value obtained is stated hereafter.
182
